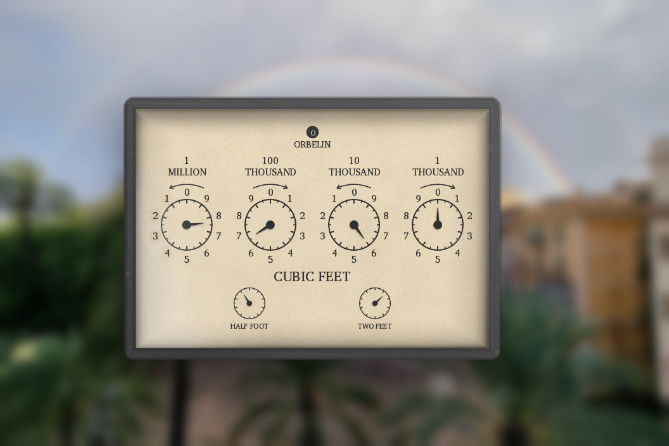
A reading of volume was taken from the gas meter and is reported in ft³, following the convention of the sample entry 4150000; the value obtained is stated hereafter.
766000
